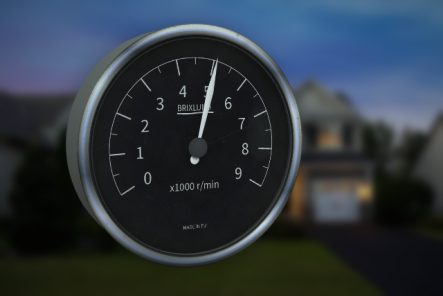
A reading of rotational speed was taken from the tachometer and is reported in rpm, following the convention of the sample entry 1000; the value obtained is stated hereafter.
5000
